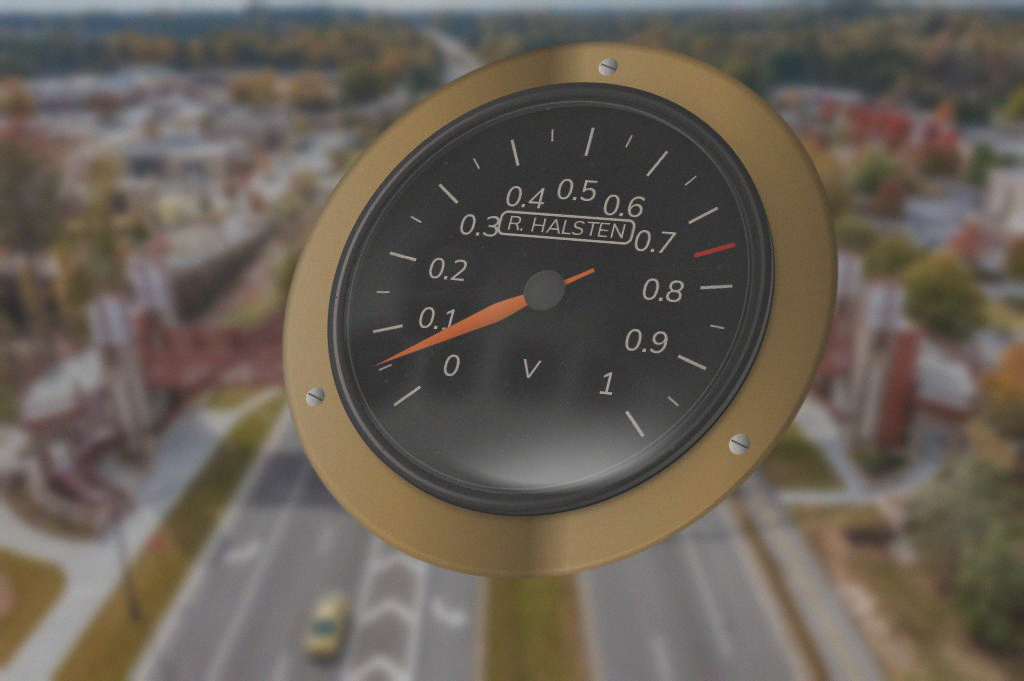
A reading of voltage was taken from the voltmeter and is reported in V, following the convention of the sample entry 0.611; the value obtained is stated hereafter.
0.05
